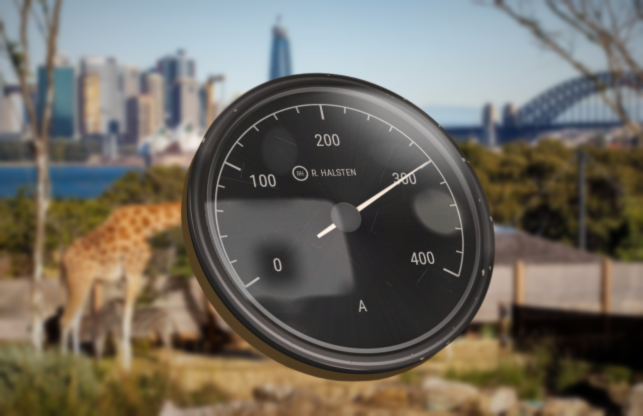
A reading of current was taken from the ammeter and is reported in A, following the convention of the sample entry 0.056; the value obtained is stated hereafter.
300
